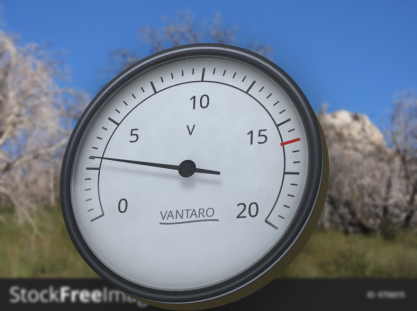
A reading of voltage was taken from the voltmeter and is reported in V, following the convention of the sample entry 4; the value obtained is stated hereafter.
3
